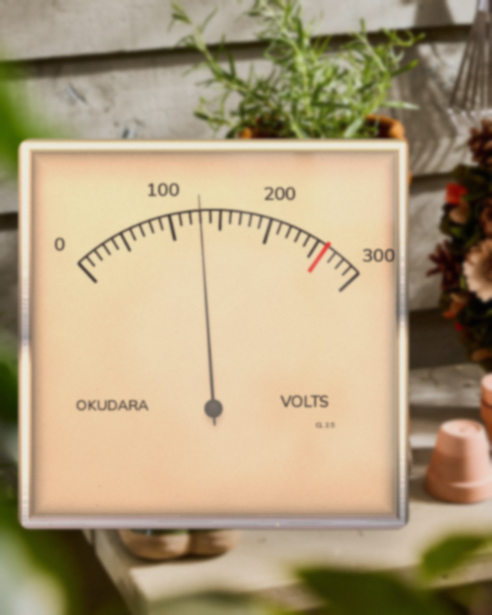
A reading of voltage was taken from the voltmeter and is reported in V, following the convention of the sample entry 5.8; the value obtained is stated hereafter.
130
